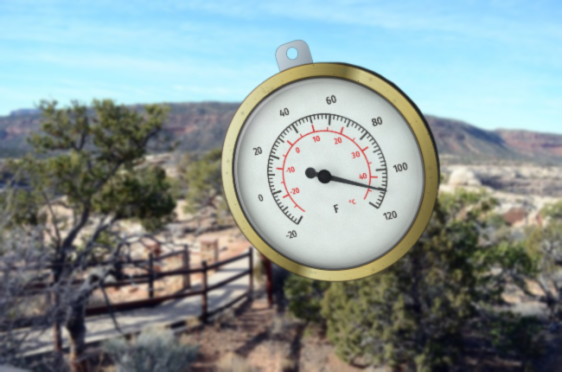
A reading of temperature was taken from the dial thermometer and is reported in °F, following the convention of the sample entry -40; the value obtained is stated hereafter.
110
